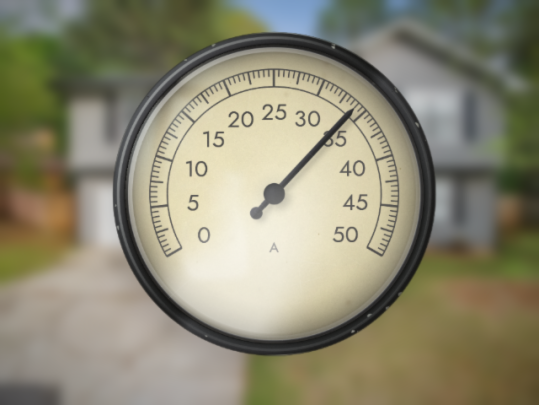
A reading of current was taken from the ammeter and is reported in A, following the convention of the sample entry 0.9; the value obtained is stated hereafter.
34
